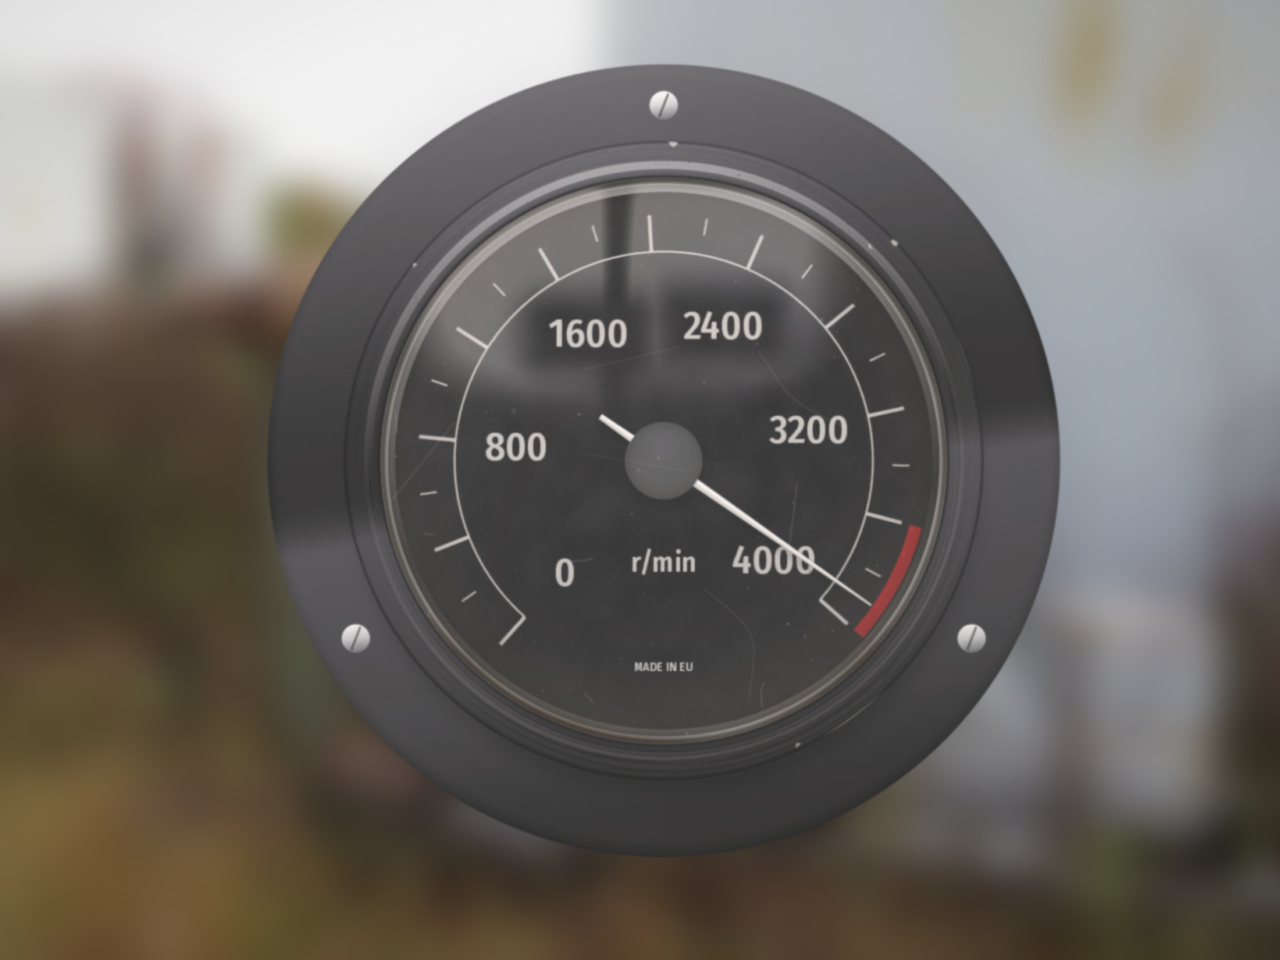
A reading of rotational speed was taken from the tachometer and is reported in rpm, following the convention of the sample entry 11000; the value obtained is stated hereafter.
3900
